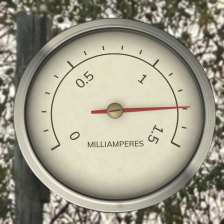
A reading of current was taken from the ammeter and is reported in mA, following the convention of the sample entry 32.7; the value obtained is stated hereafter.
1.3
